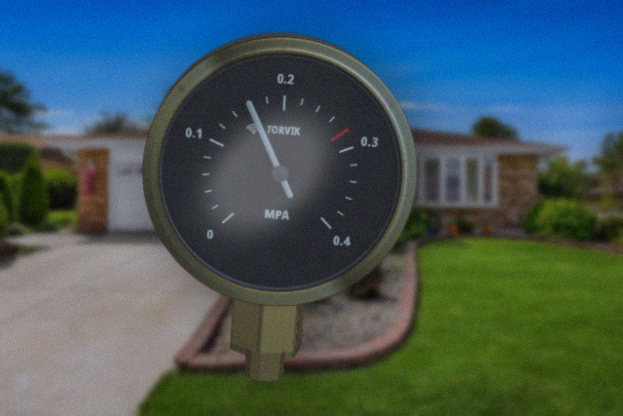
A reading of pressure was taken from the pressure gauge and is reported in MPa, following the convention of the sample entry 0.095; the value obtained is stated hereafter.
0.16
